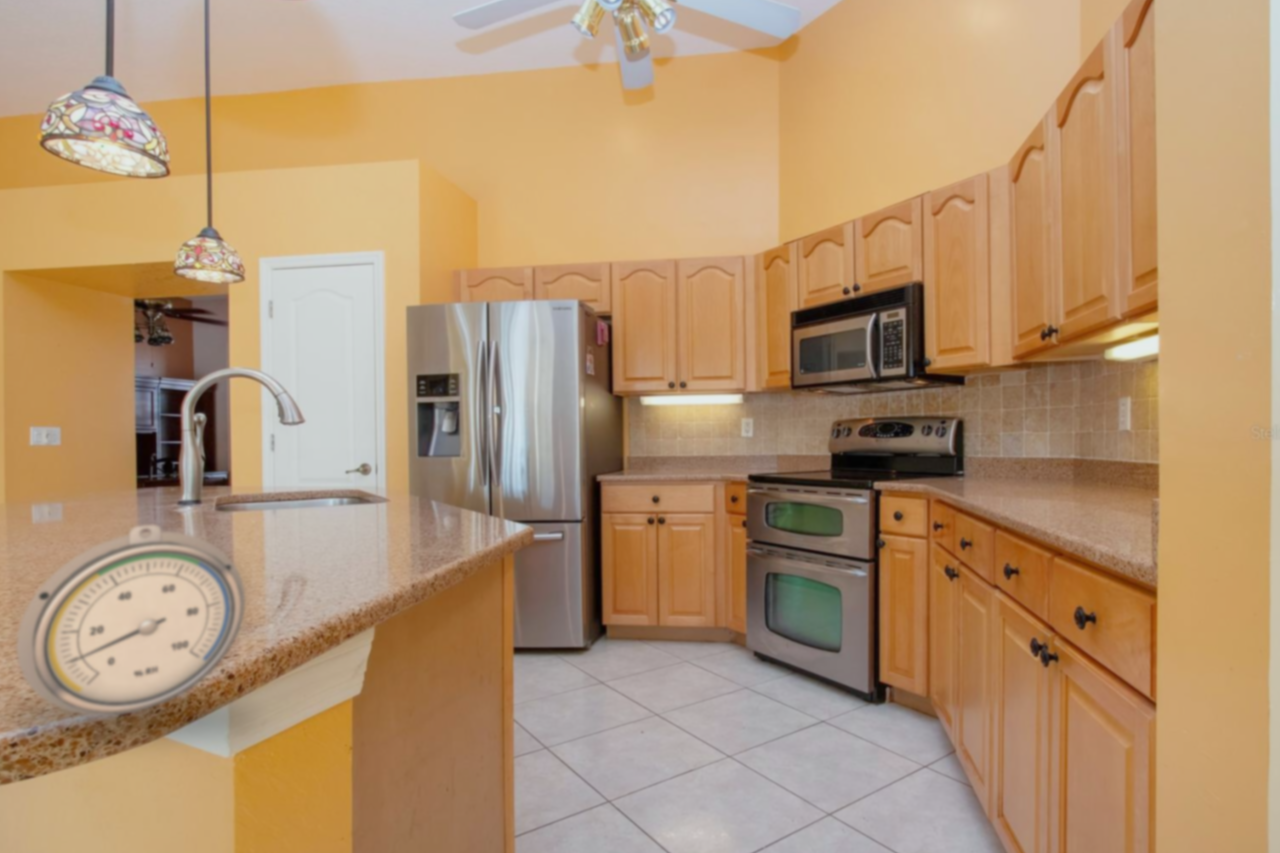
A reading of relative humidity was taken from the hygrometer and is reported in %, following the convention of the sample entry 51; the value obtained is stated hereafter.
10
